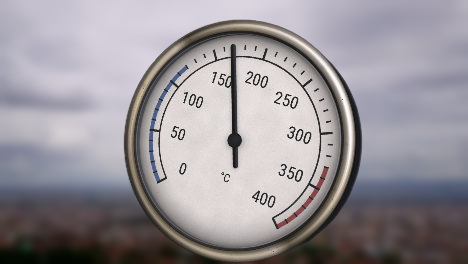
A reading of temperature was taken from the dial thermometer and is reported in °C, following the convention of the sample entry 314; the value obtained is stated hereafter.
170
